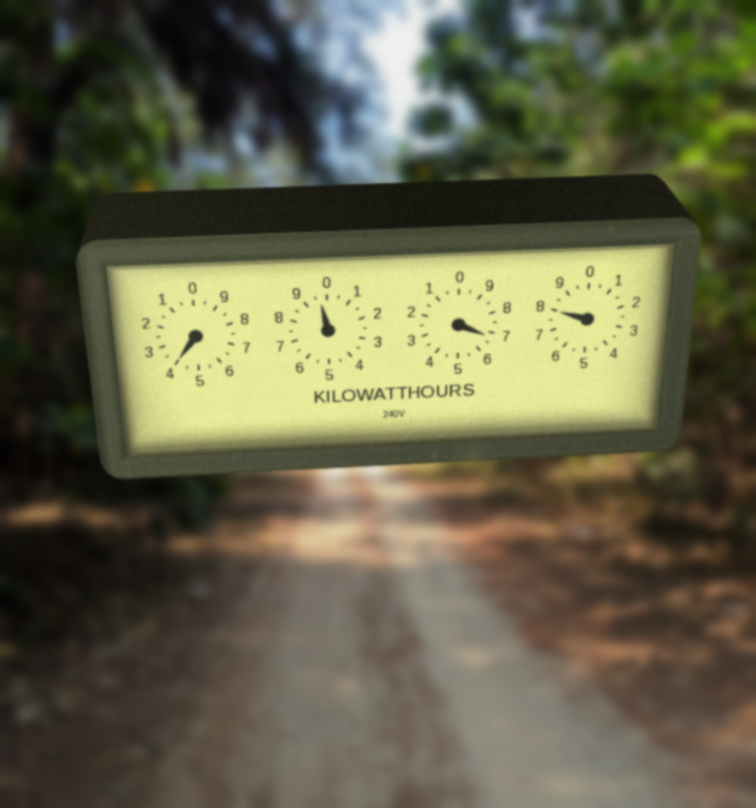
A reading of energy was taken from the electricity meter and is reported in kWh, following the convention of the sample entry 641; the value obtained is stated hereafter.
3968
